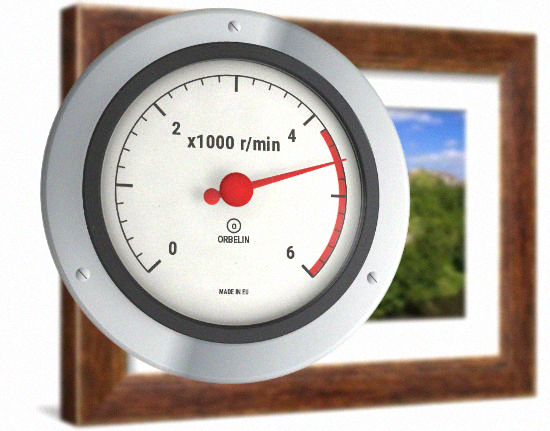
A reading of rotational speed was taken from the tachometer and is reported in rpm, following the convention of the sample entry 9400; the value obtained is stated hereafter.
4600
